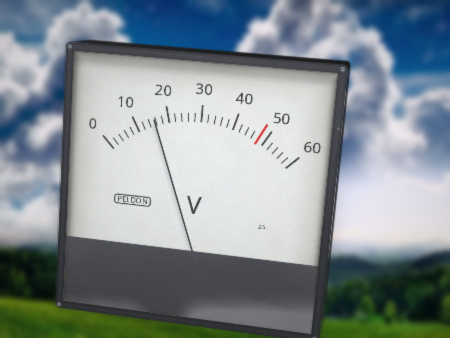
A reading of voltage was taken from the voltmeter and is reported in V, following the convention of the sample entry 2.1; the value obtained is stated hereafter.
16
